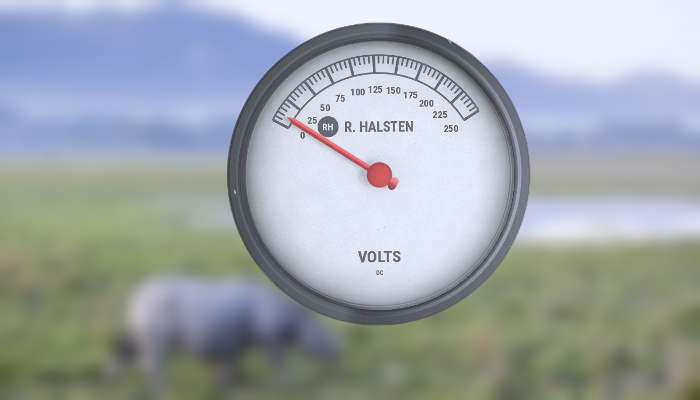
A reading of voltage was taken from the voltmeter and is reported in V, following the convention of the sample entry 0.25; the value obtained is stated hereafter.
10
